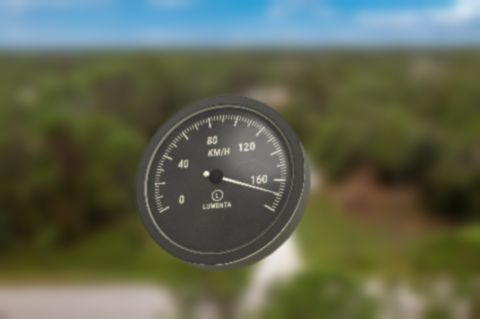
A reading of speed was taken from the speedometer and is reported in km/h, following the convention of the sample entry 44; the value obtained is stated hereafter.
170
